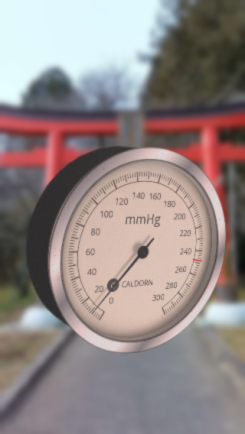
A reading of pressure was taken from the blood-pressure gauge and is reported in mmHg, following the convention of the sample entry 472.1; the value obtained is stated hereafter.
10
